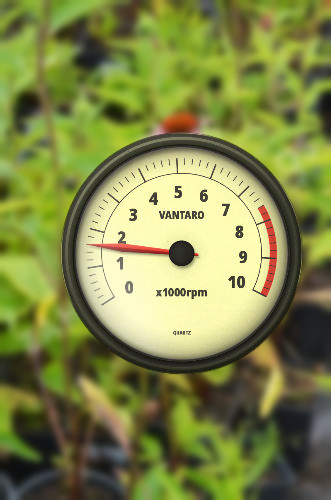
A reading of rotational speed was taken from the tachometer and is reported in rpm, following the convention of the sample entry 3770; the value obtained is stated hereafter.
1600
